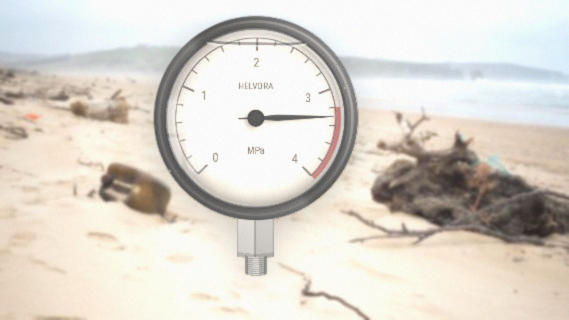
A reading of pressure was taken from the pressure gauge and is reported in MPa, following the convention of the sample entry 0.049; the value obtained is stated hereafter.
3.3
